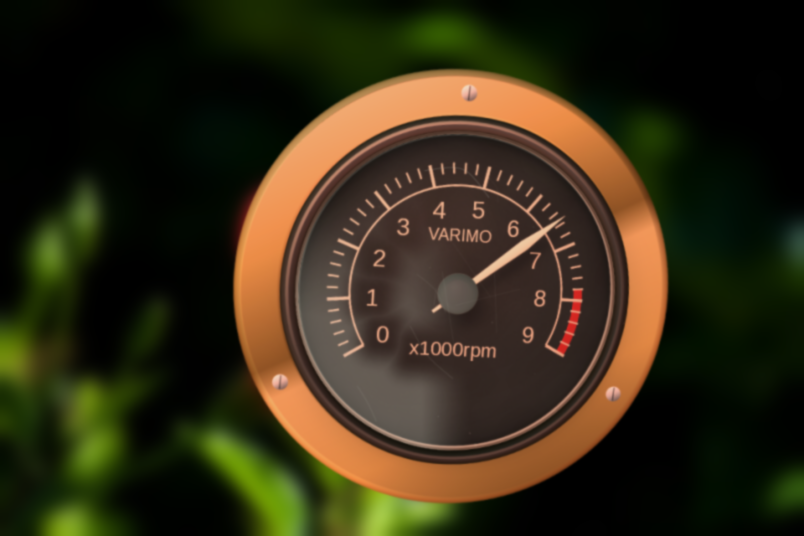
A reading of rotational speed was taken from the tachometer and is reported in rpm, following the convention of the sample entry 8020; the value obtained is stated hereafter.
6500
